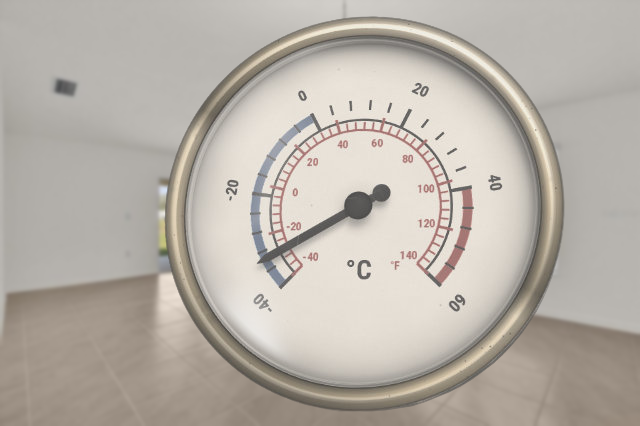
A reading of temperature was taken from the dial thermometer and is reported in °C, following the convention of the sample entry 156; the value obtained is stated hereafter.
-34
